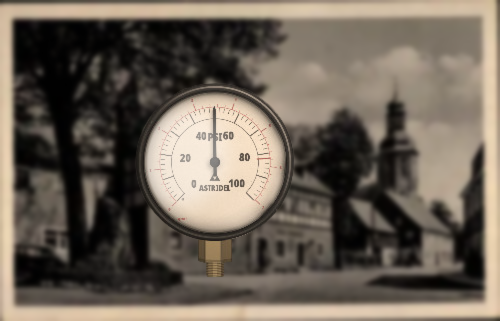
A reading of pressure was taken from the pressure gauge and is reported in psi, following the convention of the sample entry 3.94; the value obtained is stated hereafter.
50
